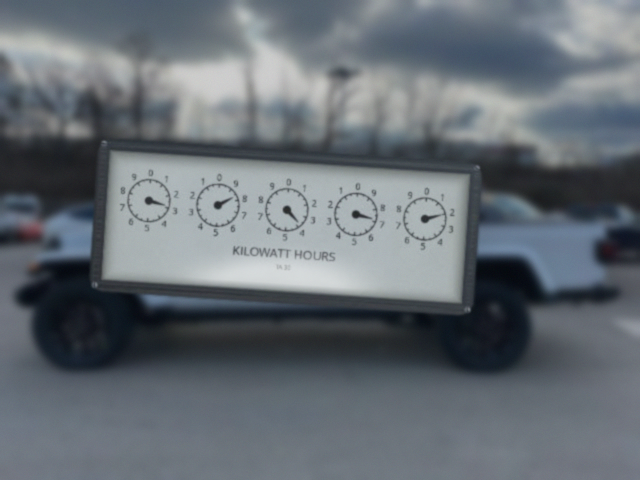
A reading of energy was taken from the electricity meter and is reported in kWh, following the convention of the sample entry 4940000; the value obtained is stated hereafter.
28372
